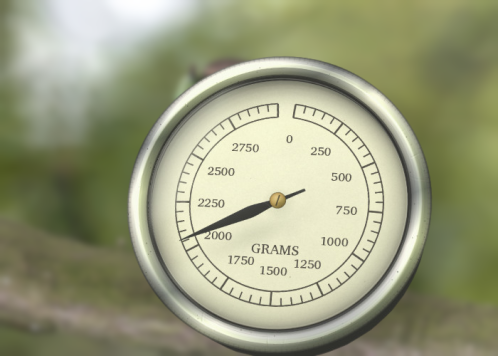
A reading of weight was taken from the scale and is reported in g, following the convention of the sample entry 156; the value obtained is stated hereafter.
2050
